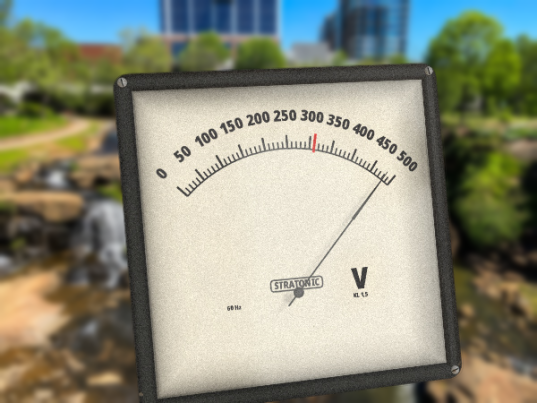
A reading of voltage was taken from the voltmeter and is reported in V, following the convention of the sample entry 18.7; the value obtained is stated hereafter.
480
